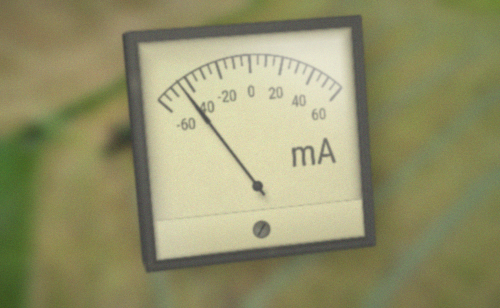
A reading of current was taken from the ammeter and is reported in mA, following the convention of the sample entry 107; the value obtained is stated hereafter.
-45
